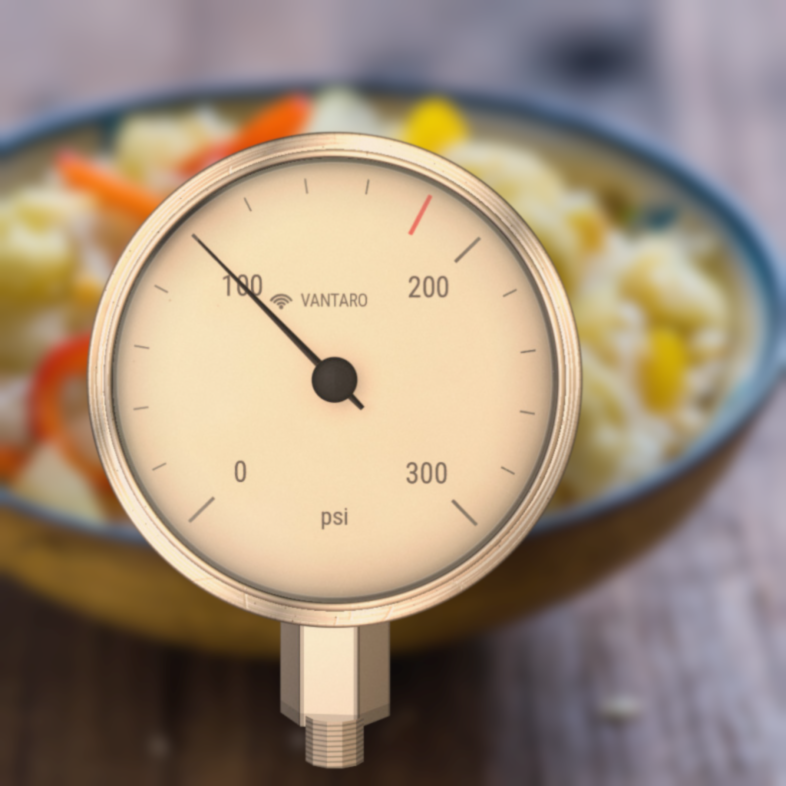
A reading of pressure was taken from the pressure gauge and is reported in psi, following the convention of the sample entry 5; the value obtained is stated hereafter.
100
